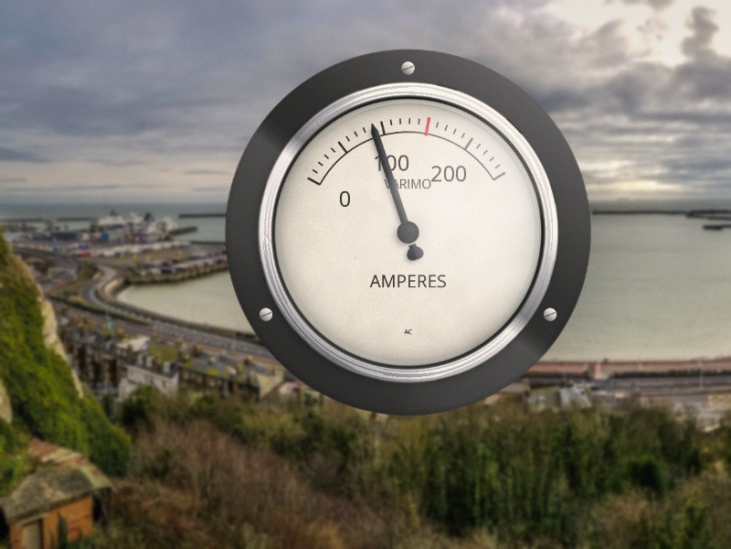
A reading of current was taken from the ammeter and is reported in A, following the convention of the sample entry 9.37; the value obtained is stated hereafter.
90
